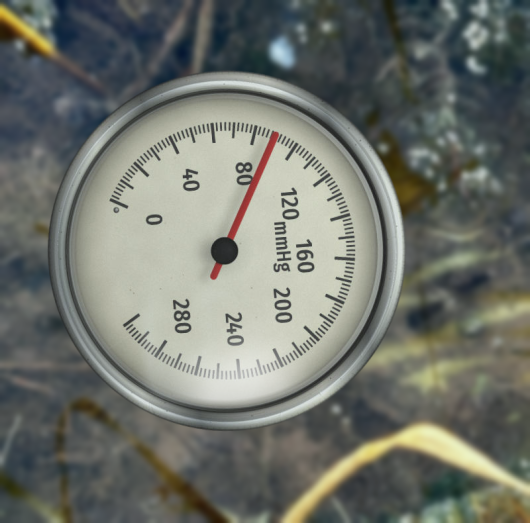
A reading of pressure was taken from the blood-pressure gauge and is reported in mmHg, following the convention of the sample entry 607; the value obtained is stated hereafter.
90
